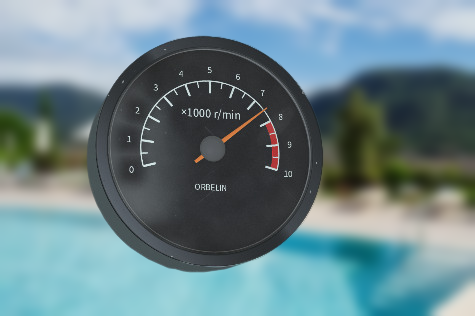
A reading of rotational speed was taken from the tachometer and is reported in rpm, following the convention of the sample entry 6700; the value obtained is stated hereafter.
7500
